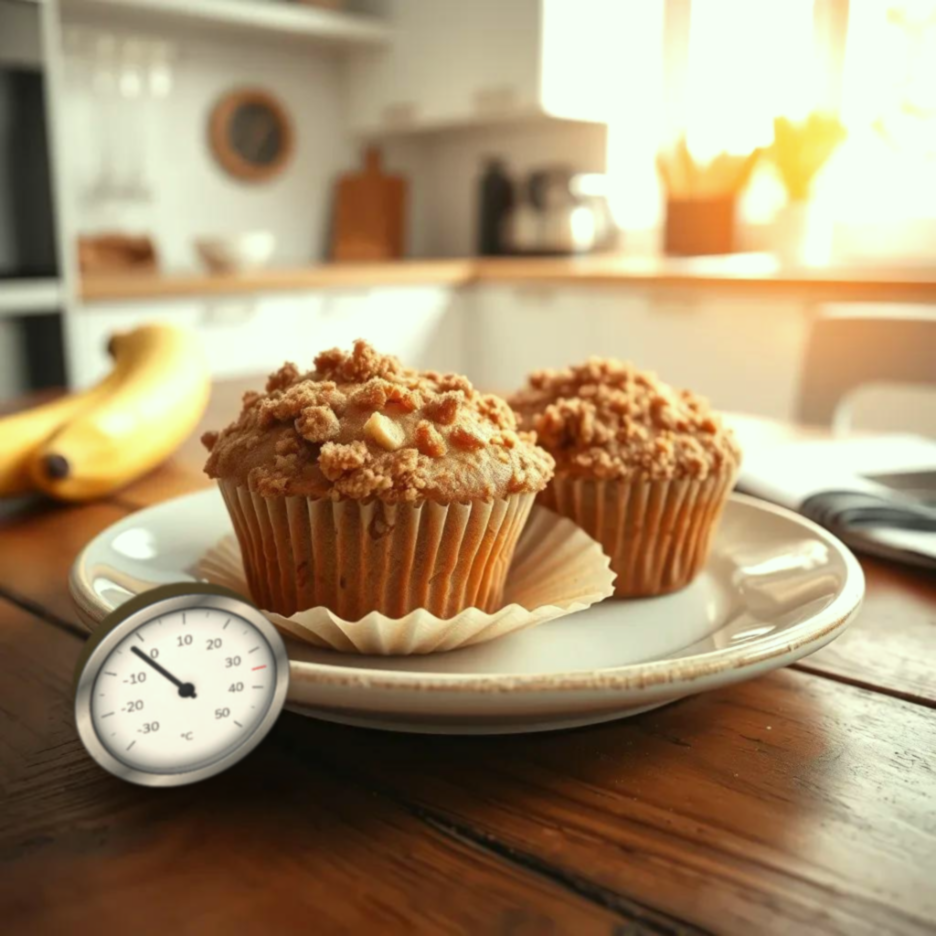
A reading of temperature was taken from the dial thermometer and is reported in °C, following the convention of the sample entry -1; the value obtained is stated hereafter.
-2.5
